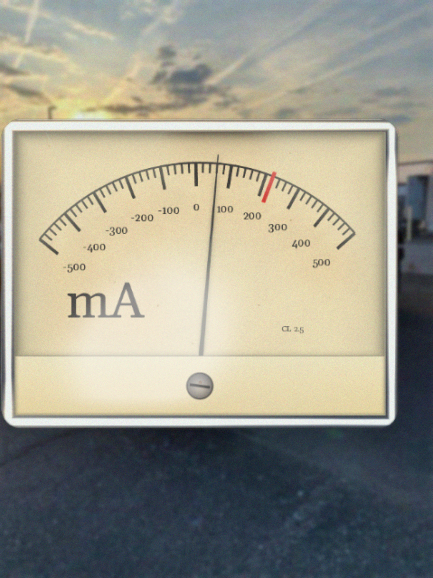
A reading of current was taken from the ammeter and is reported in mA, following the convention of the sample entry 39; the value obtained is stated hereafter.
60
